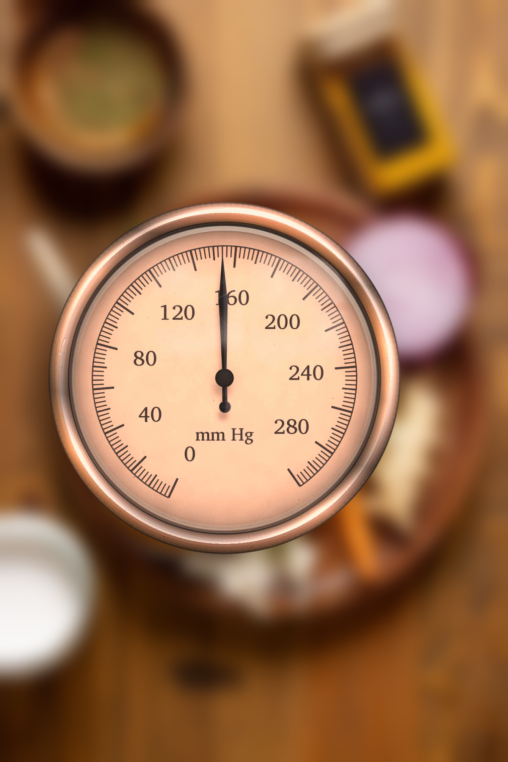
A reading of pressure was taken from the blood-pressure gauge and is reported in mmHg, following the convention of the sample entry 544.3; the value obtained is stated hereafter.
154
